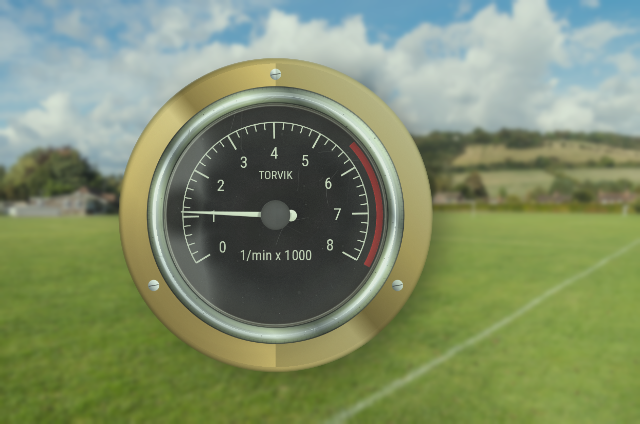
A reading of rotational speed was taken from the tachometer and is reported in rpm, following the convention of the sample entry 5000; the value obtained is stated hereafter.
1100
